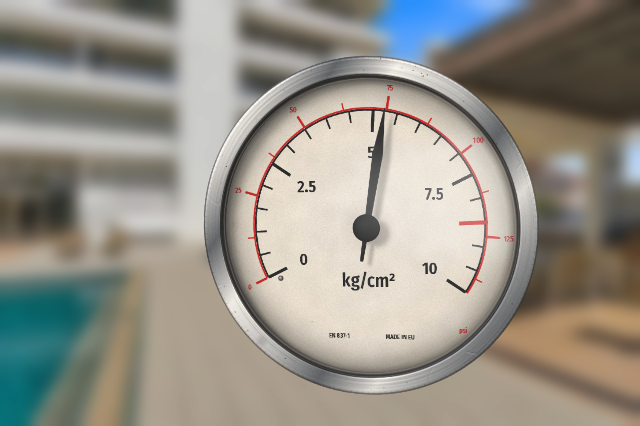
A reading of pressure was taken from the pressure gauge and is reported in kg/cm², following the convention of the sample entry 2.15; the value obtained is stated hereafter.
5.25
